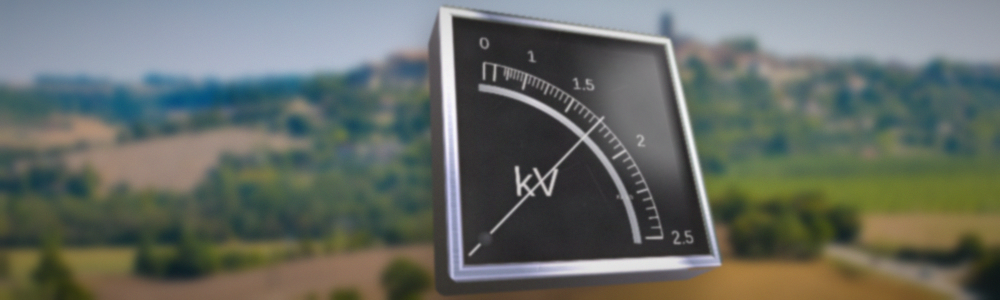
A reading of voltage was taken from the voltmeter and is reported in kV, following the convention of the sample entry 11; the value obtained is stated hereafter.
1.75
